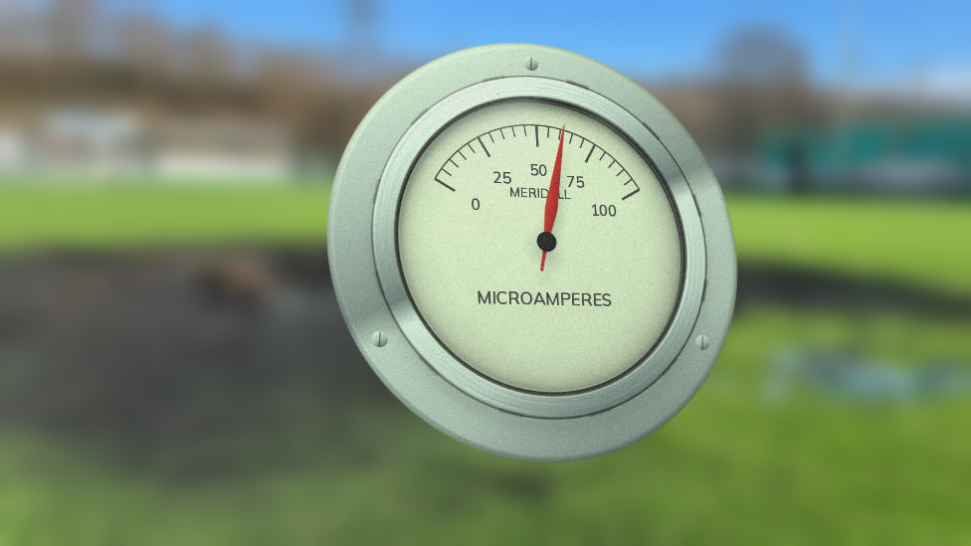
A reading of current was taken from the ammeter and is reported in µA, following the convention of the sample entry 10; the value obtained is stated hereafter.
60
